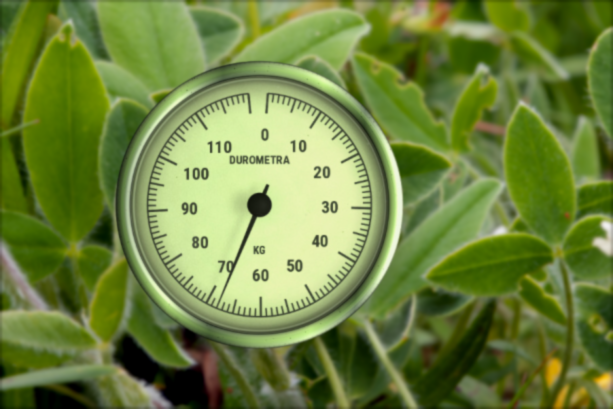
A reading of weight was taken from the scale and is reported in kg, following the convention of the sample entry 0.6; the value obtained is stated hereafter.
68
